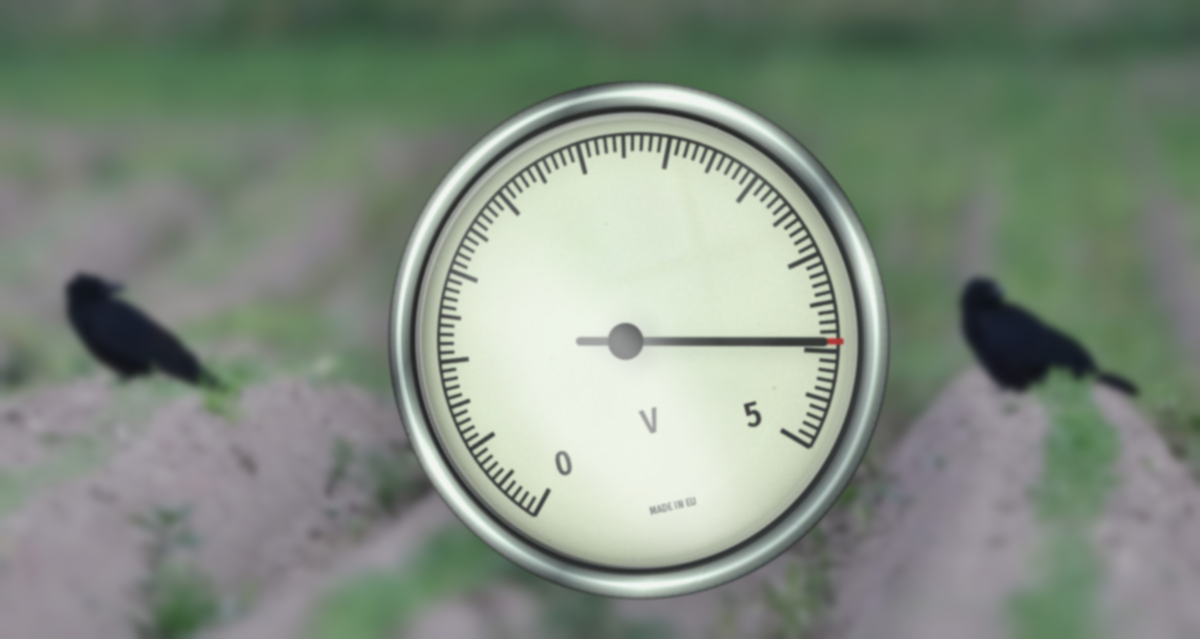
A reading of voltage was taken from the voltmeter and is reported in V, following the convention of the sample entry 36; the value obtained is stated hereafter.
4.45
